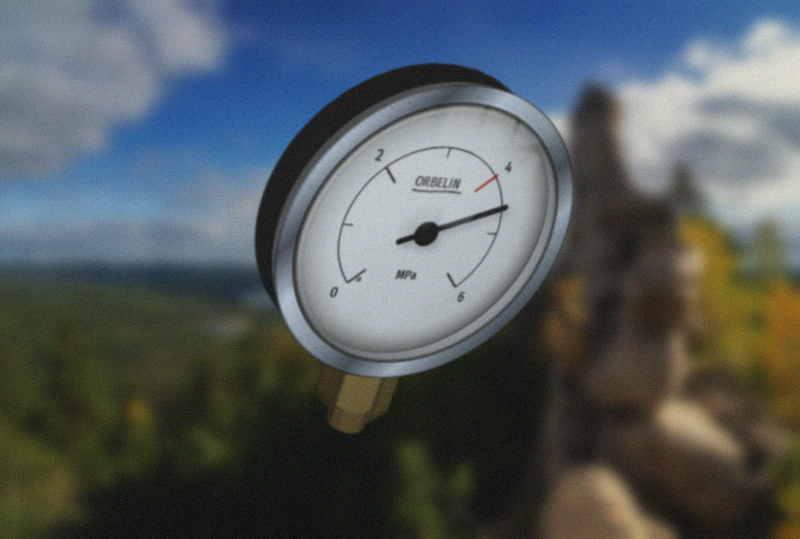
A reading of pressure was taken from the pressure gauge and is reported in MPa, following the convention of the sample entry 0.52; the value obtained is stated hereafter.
4.5
